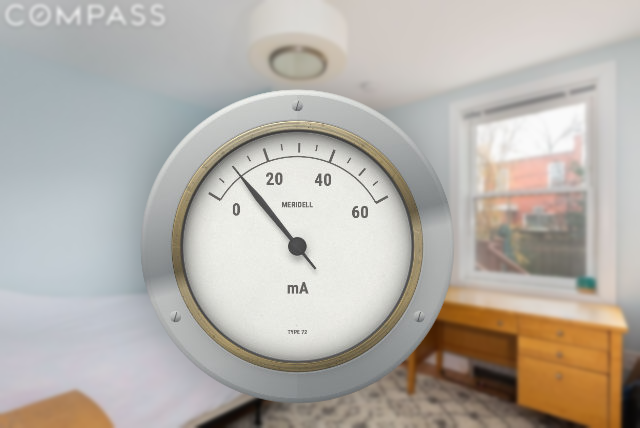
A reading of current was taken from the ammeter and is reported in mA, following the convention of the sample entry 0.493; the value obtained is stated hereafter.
10
